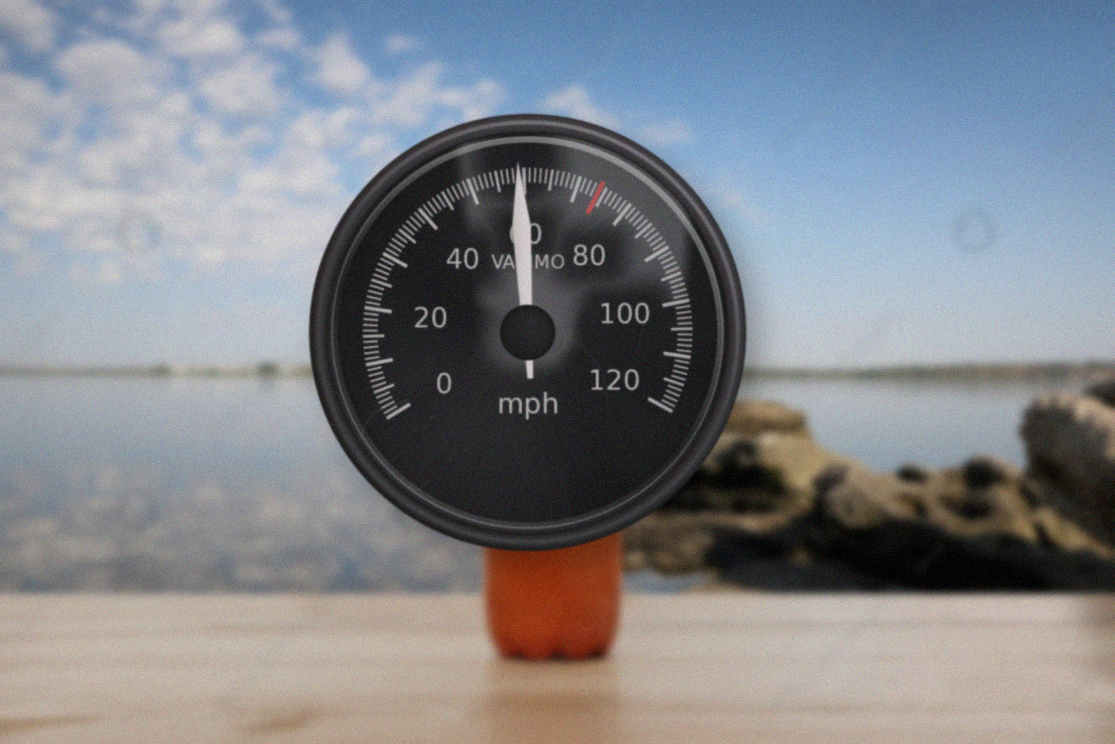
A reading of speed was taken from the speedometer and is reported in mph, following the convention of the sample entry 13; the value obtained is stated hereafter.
59
